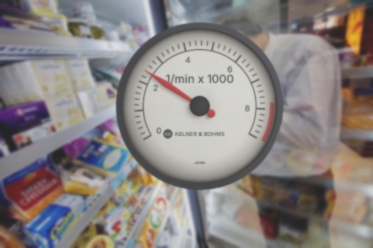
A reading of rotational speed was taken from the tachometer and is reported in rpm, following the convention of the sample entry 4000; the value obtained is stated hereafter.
2400
